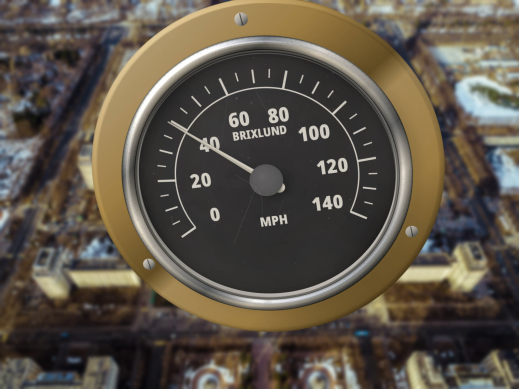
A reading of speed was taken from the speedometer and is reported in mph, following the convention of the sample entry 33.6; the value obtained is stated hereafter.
40
